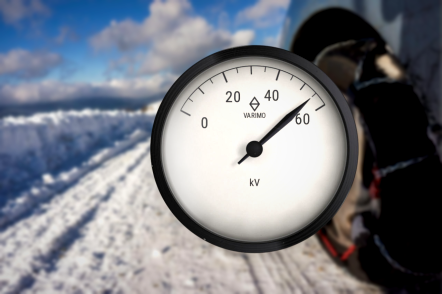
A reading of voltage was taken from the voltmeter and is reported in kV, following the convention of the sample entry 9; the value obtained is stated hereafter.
55
